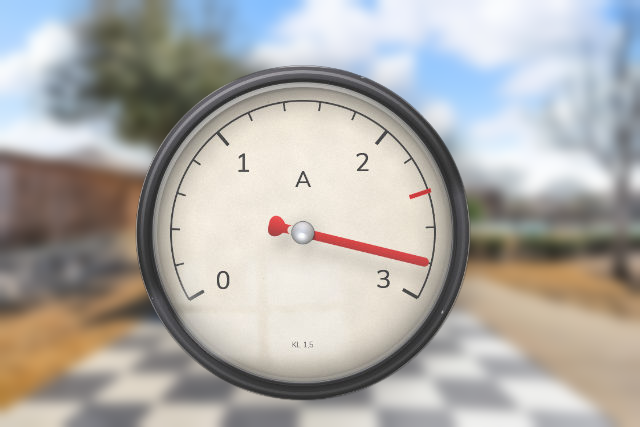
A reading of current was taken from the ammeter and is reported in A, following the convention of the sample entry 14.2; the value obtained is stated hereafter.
2.8
